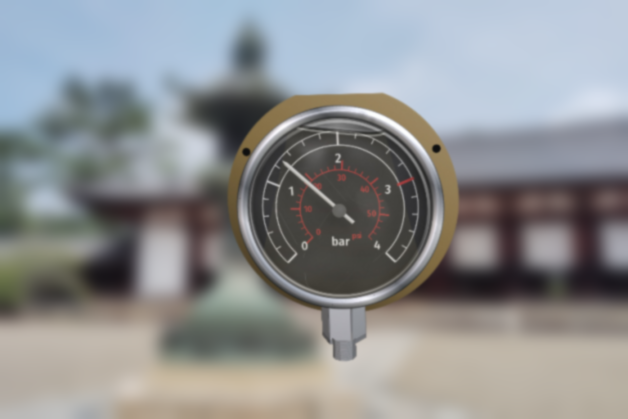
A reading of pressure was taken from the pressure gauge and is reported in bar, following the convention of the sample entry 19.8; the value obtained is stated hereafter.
1.3
